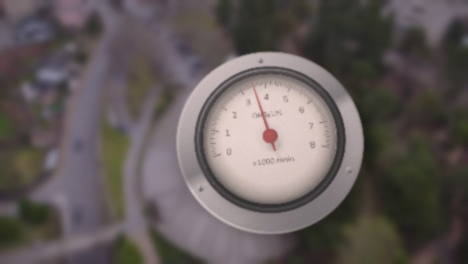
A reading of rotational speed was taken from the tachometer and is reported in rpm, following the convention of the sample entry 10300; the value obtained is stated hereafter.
3500
